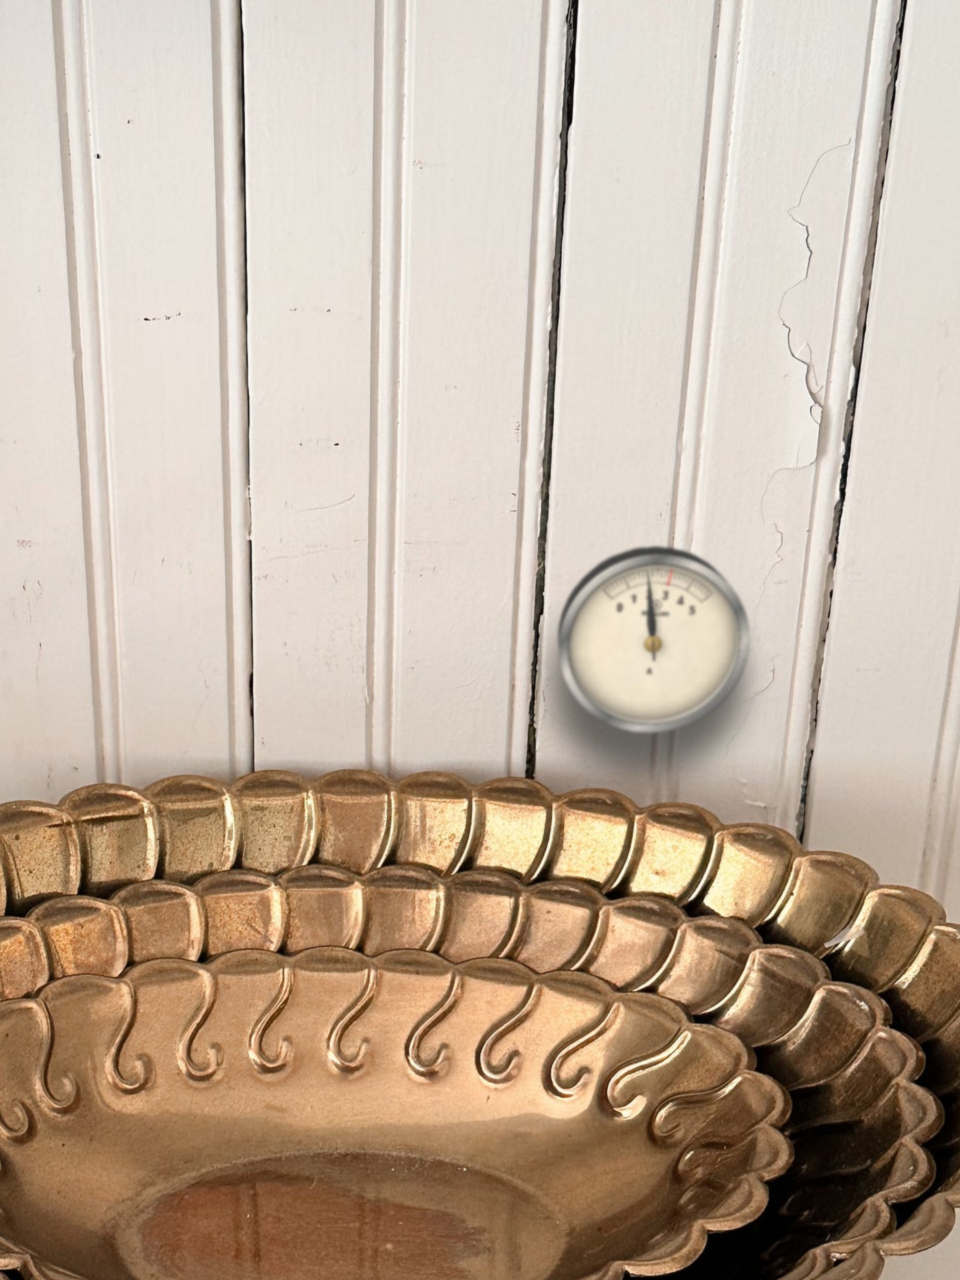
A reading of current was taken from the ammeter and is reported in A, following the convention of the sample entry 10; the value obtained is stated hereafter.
2
